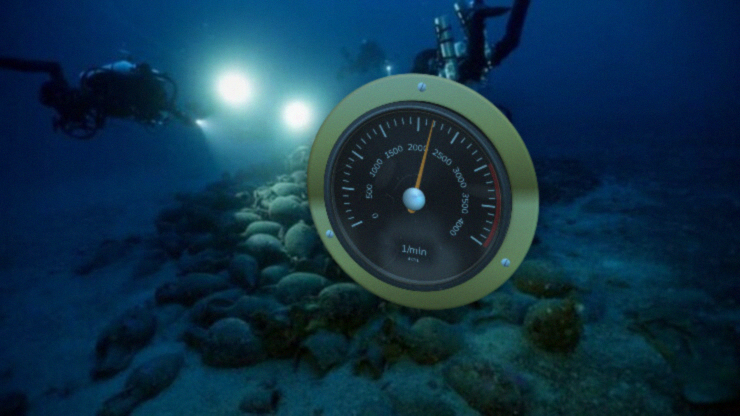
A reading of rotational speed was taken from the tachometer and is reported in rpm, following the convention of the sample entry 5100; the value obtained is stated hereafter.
2200
